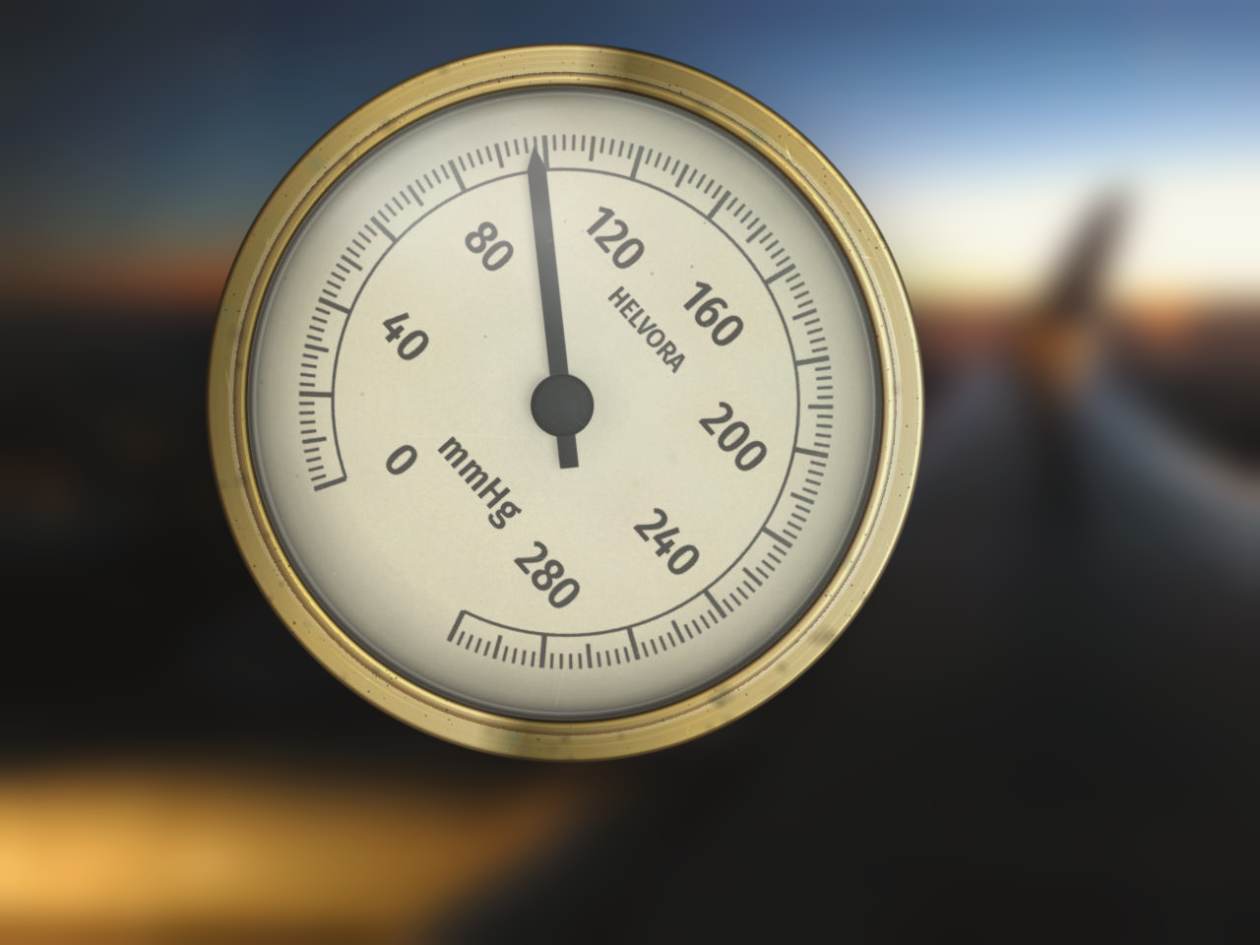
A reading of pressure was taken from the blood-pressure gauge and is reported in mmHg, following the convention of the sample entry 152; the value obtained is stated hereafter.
98
